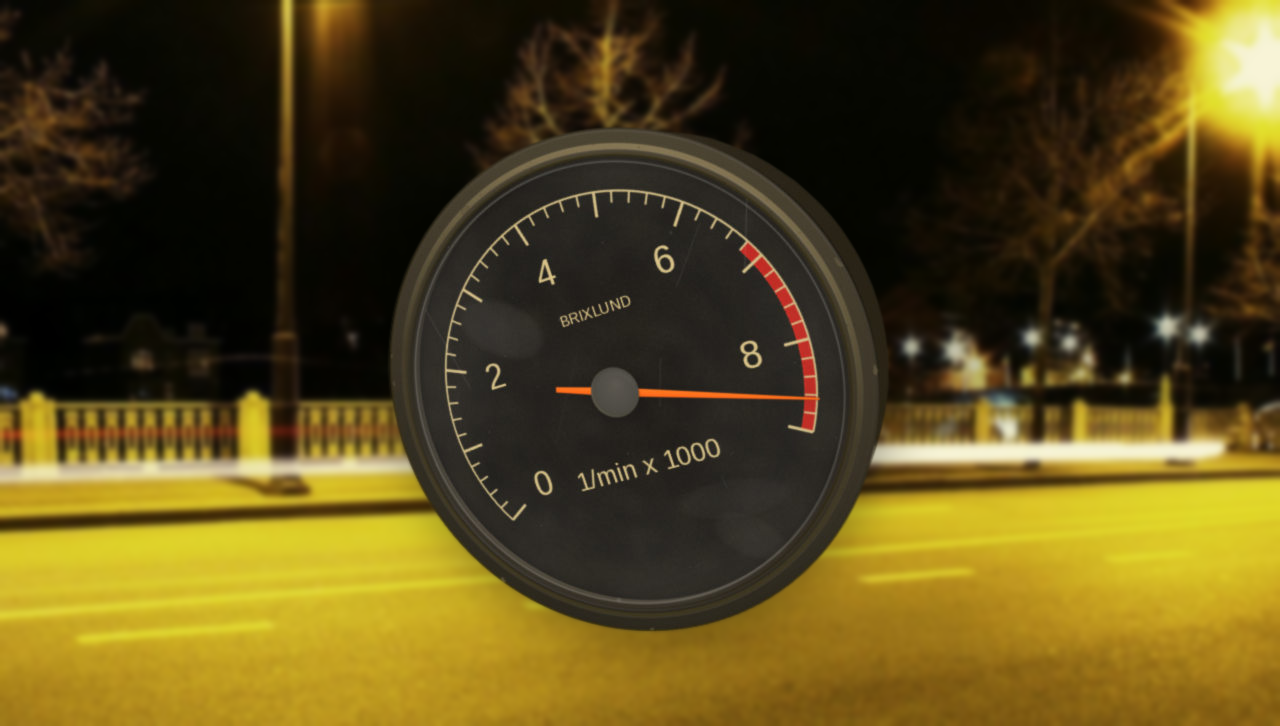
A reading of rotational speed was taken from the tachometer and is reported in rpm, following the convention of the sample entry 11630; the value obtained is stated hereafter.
8600
